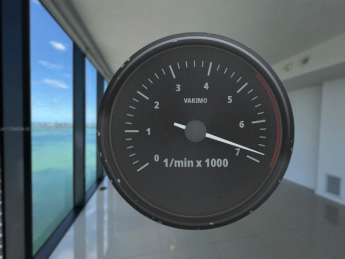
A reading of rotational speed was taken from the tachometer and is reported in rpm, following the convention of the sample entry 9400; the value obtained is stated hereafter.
6800
